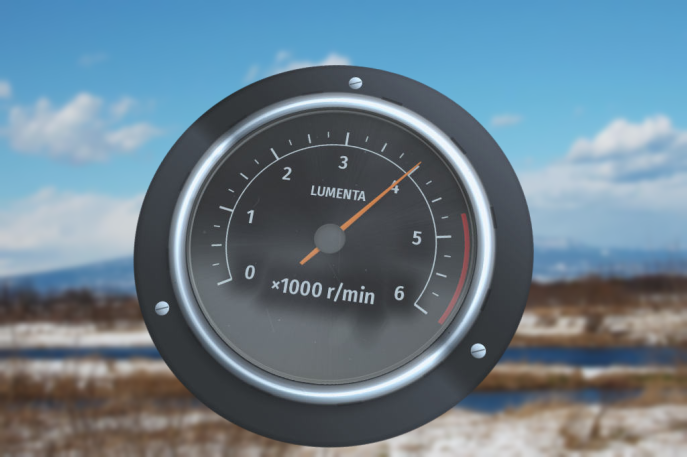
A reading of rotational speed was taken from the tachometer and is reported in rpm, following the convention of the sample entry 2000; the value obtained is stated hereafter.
4000
